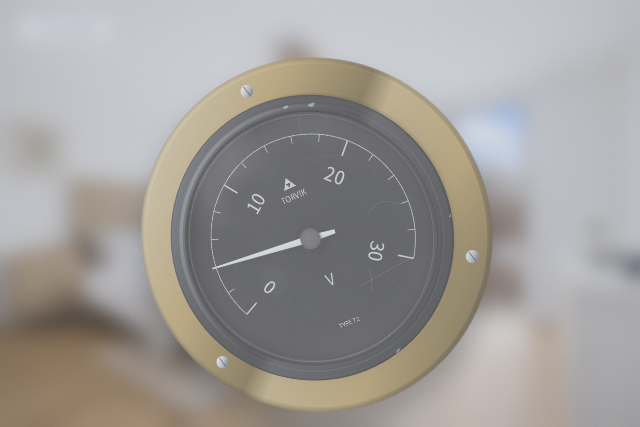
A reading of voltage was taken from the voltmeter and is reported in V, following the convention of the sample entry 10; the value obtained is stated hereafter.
4
